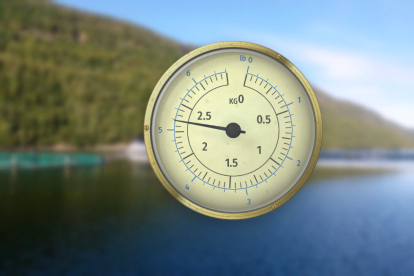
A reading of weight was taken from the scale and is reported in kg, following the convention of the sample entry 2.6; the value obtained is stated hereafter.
2.35
